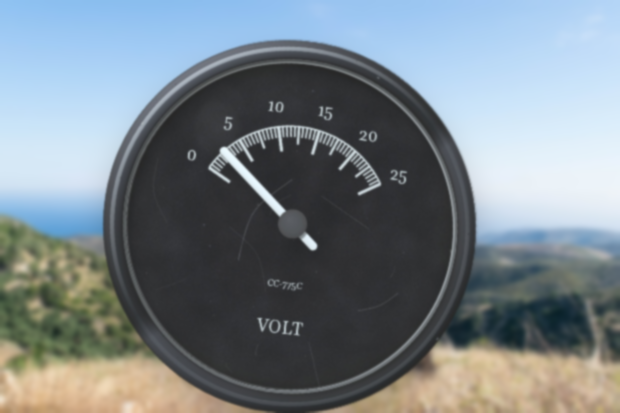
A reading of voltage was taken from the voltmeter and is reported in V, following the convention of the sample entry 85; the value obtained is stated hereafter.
2.5
